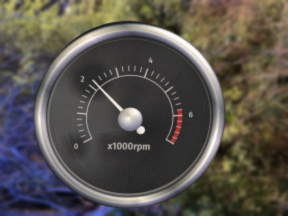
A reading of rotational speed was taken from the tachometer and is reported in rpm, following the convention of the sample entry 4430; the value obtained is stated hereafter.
2200
